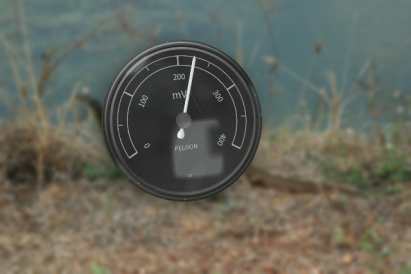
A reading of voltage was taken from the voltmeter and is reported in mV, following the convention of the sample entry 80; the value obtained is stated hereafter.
225
